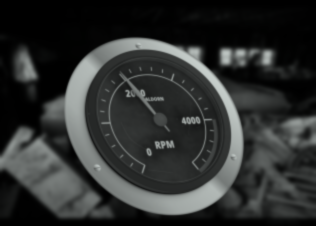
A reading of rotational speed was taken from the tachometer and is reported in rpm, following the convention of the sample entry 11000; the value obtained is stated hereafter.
2000
